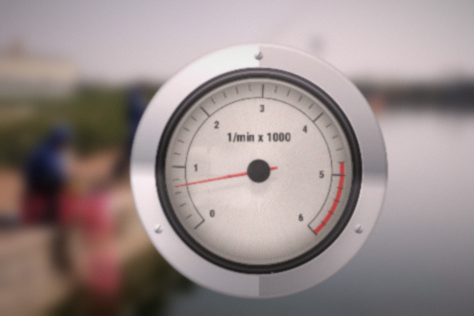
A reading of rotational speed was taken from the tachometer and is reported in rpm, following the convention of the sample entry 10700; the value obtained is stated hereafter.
700
